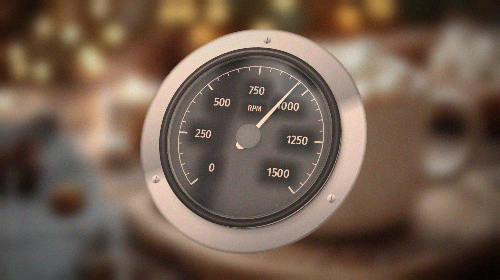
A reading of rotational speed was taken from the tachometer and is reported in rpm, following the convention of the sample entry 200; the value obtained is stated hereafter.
950
